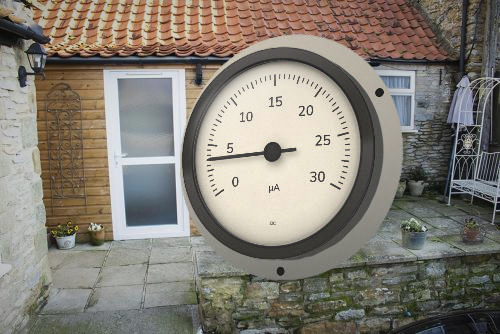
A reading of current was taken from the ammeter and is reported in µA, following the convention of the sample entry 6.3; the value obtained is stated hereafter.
3.5
